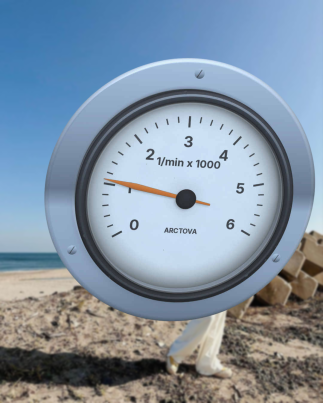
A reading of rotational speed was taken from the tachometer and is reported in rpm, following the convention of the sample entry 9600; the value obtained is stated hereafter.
1100
